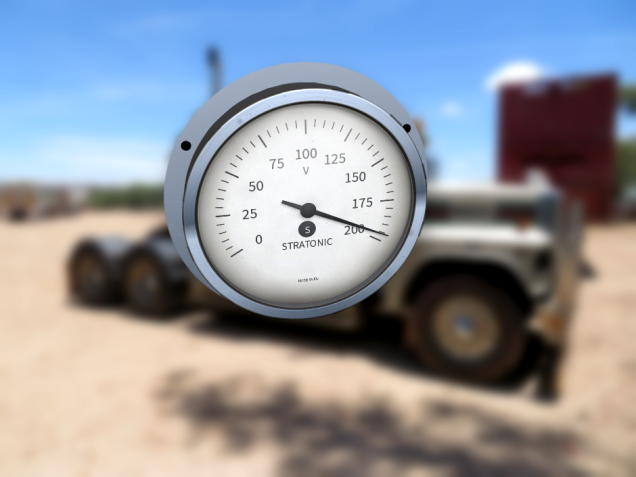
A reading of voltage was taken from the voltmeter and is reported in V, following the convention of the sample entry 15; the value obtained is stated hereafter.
195
